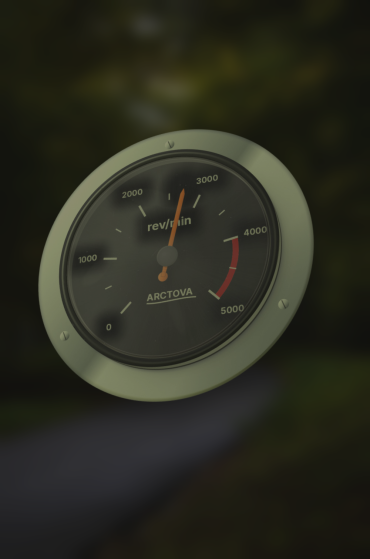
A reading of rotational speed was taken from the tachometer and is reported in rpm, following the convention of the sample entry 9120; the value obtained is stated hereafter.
2750
